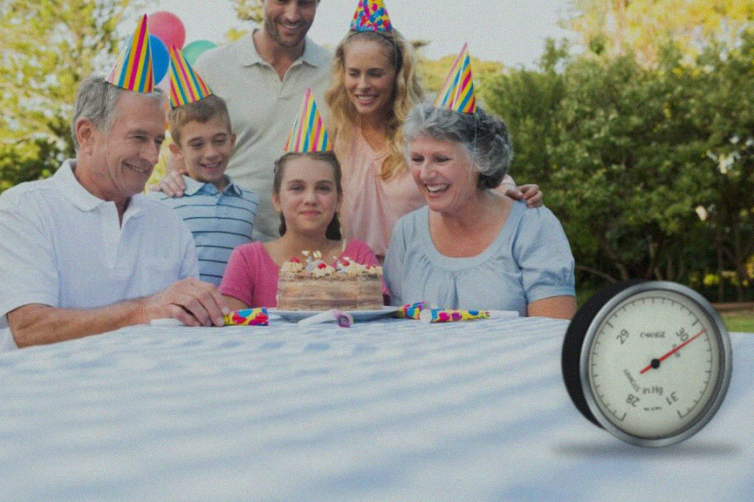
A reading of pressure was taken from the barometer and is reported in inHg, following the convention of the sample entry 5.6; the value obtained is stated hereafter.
30.1
